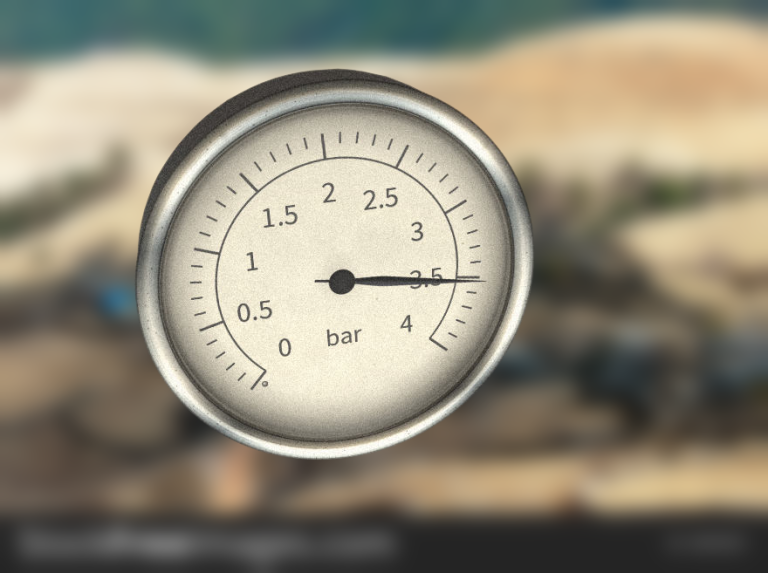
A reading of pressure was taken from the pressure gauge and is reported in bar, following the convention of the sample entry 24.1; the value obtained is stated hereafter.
3.5
